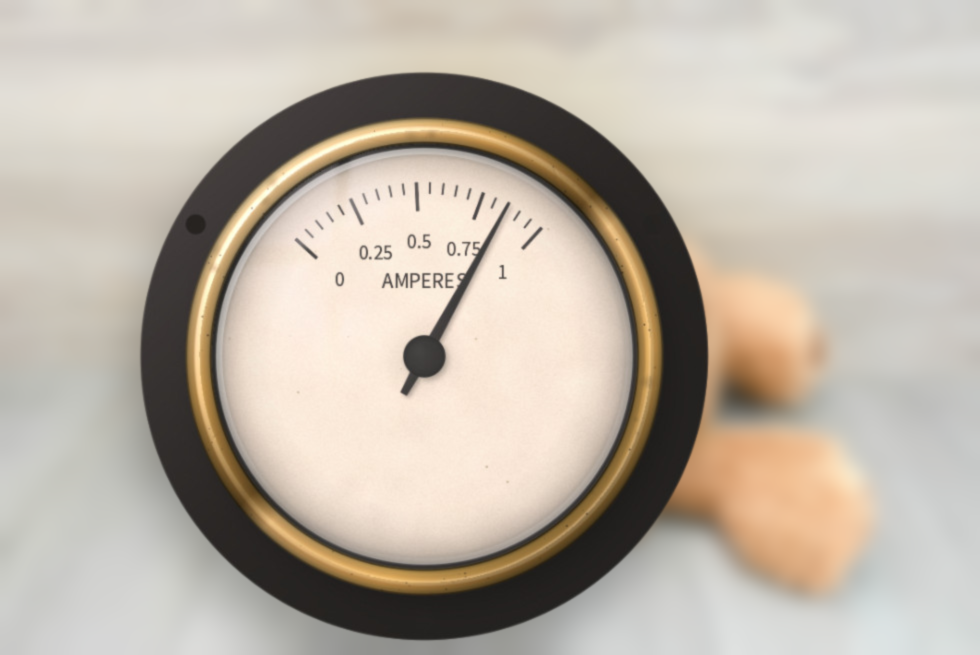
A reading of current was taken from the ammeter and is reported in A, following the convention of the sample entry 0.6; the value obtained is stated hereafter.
0.85
